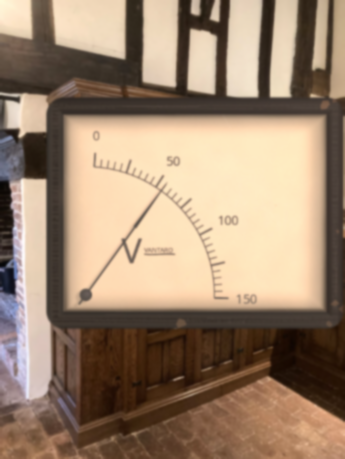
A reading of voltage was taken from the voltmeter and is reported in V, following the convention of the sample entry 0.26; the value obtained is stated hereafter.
55
